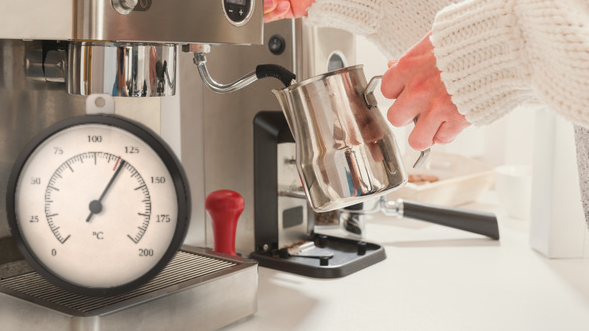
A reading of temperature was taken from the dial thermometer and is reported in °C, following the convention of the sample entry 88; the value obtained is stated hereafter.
125
